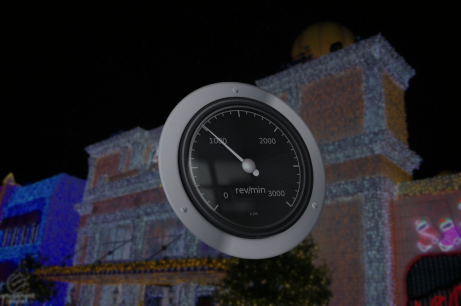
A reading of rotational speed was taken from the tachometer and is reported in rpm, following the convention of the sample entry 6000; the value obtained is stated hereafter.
1000
